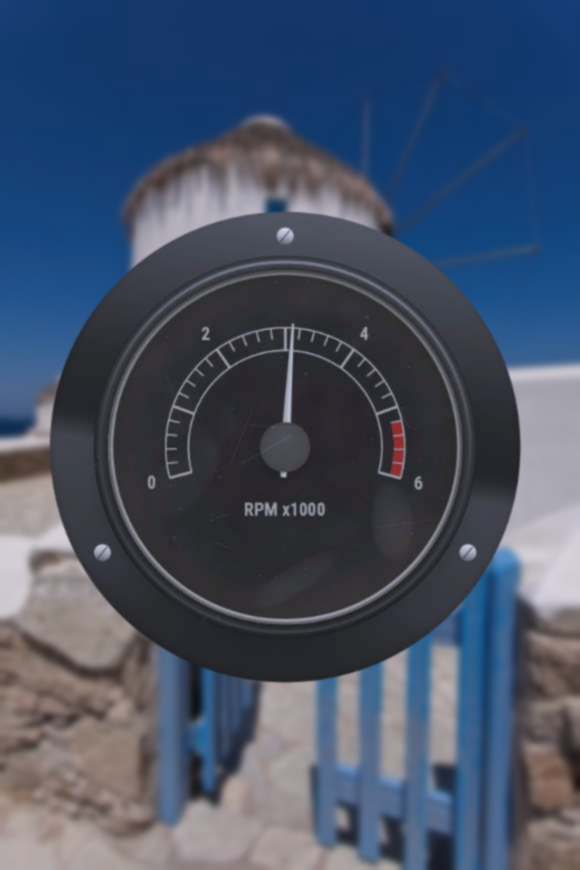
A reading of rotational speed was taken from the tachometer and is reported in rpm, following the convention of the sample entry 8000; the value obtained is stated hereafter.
3100
